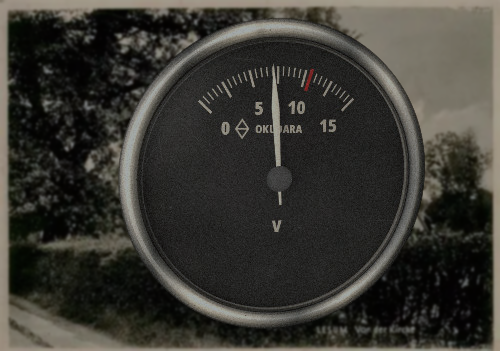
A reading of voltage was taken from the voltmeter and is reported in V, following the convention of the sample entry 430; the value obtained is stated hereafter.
7
